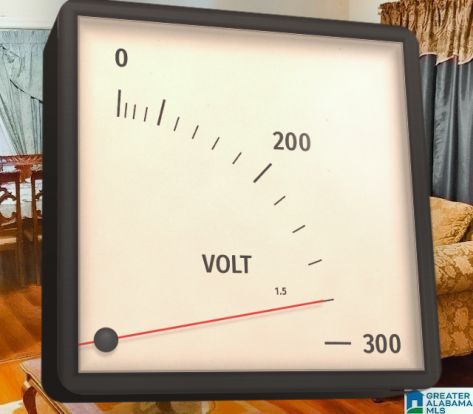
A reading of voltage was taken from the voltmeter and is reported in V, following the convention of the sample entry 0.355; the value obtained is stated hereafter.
280
